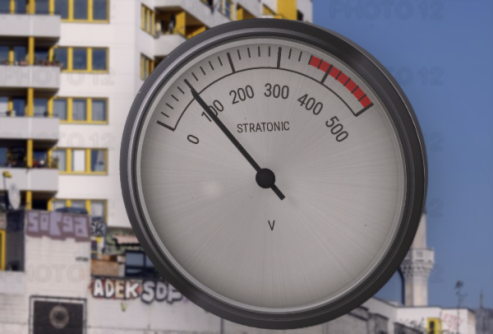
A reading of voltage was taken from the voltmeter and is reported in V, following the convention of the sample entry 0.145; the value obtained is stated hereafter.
100
